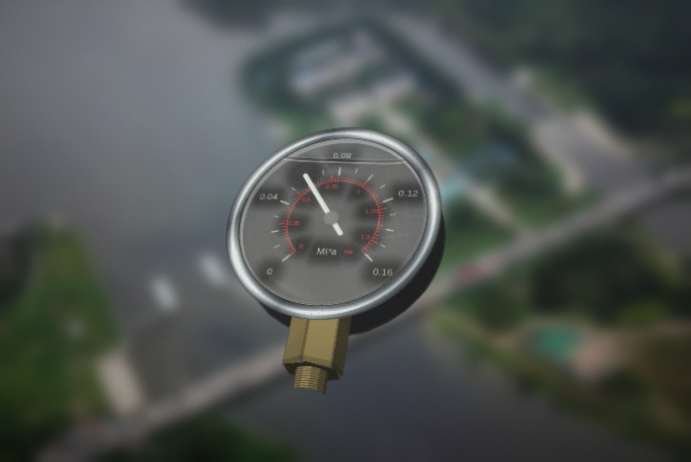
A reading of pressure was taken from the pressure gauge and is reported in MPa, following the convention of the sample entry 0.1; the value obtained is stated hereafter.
0.06
